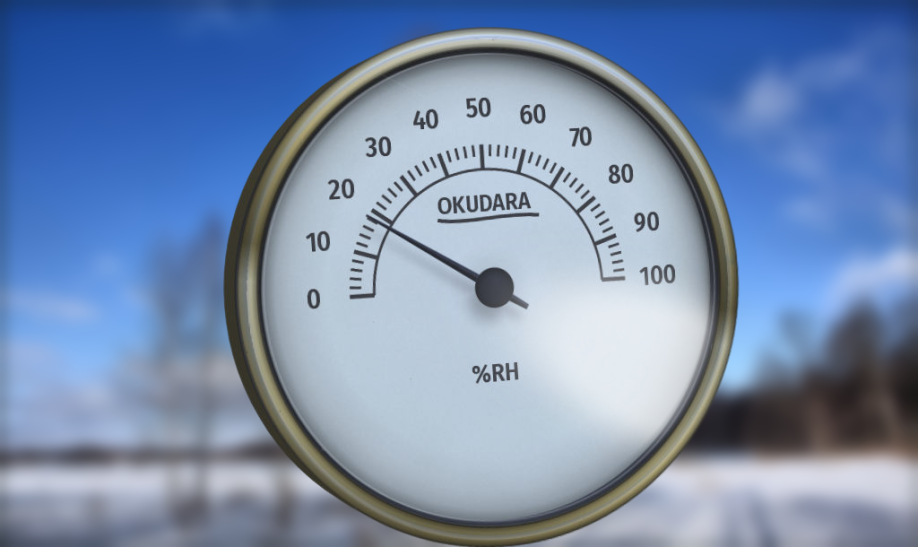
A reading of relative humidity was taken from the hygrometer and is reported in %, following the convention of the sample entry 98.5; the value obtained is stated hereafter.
18
